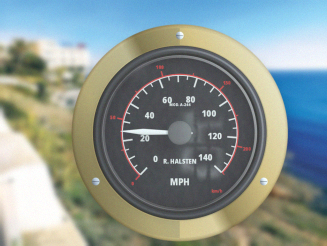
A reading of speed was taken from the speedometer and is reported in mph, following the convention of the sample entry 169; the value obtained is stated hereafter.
25
